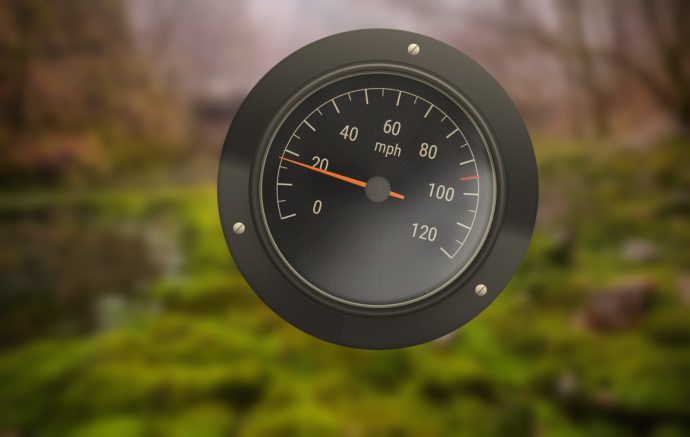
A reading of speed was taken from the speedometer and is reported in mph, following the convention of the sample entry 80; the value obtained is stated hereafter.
17.5
